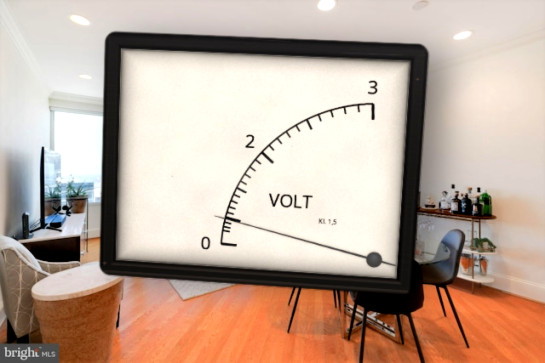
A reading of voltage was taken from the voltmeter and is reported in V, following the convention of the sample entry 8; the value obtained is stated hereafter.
1
